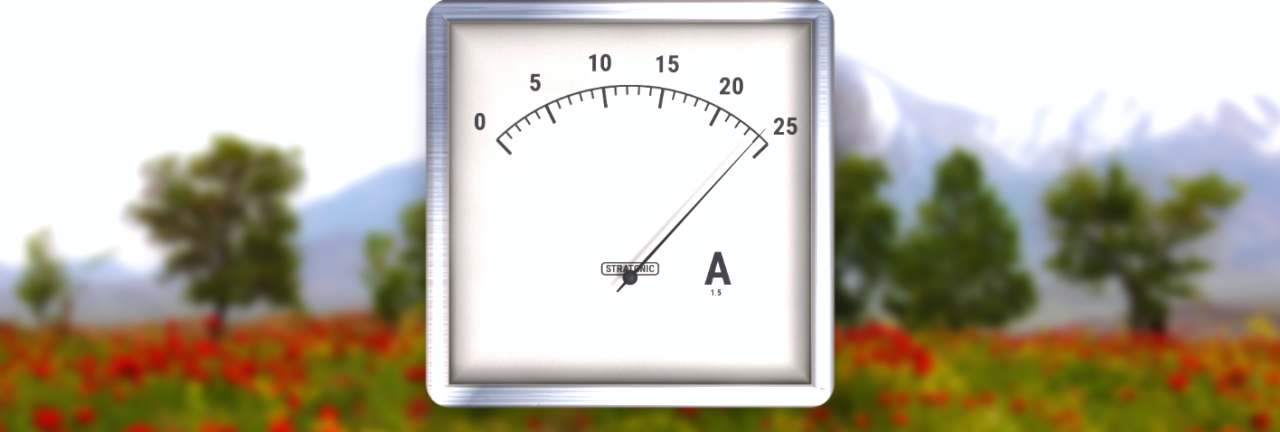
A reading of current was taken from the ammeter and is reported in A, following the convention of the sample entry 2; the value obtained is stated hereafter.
24
